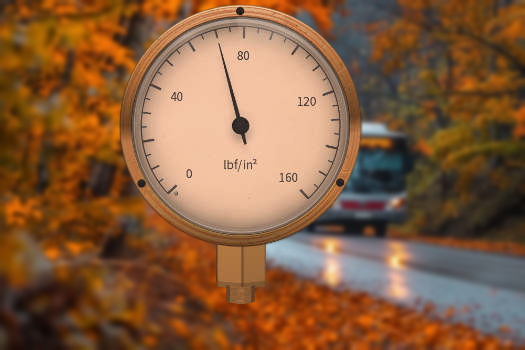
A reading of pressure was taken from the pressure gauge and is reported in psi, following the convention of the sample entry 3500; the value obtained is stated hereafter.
70
